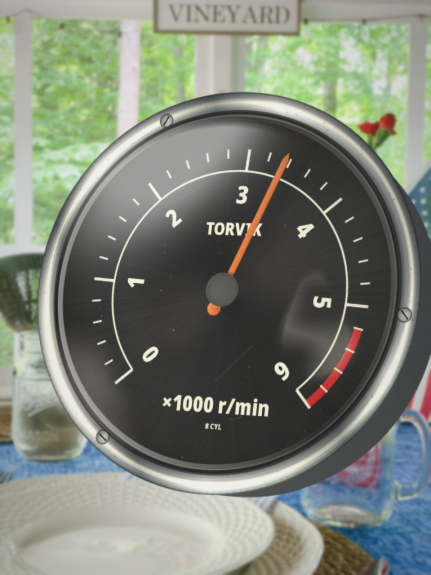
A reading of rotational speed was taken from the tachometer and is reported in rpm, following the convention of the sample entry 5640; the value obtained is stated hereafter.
3400
